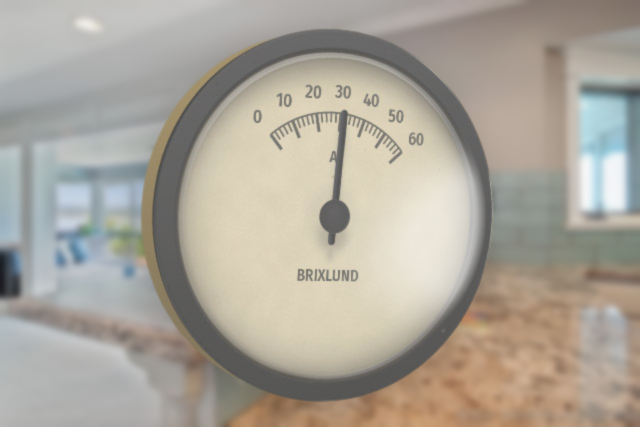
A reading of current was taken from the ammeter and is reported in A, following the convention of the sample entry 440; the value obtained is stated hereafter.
30
